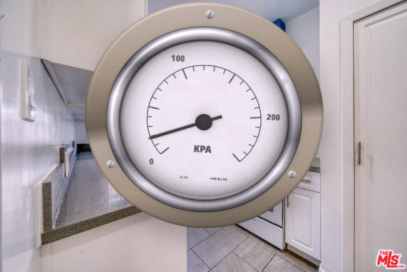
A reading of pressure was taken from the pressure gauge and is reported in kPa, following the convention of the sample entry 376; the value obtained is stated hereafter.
20
